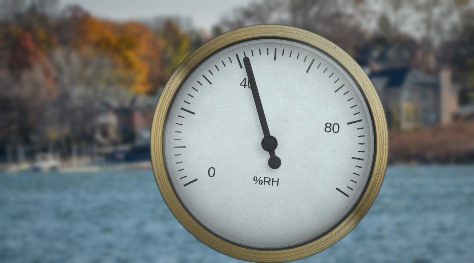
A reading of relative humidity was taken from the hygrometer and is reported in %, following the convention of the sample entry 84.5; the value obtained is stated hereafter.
42
